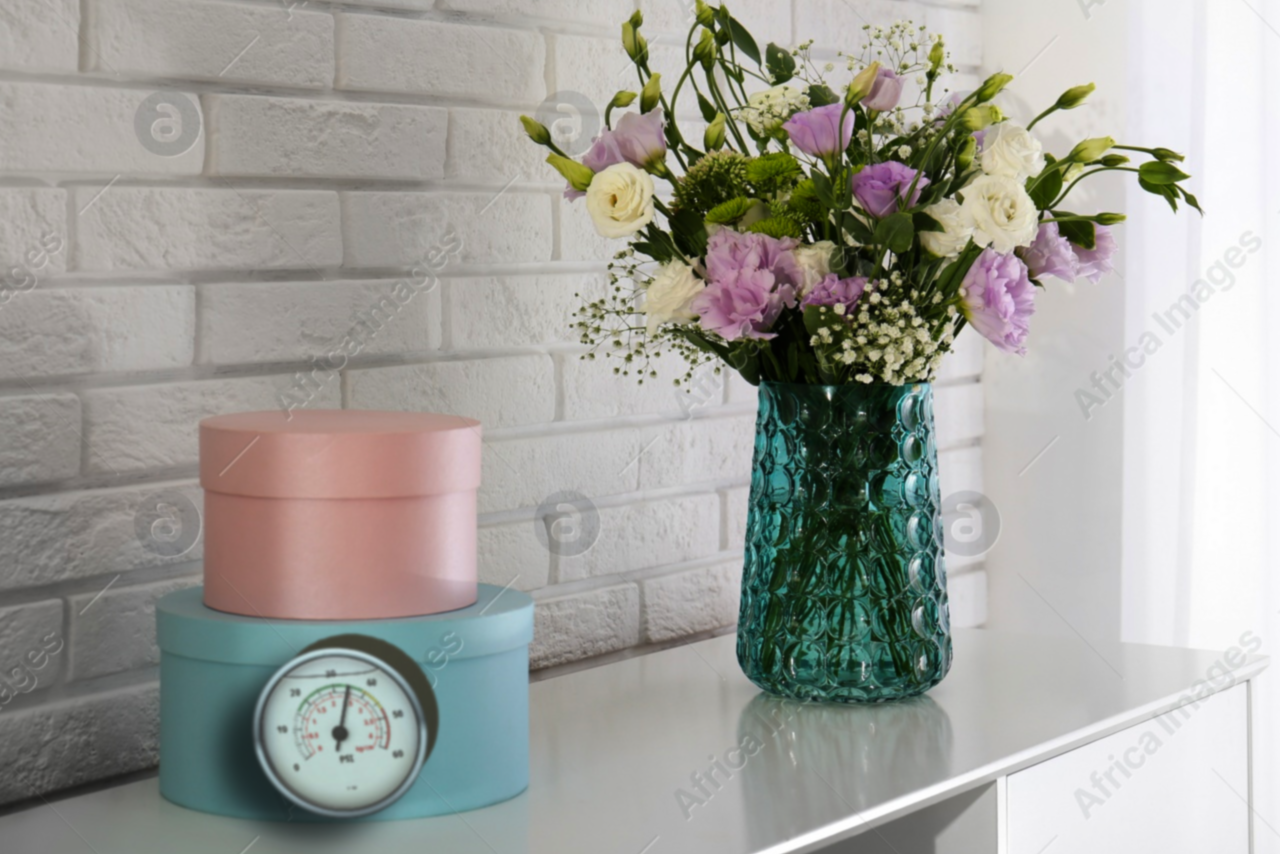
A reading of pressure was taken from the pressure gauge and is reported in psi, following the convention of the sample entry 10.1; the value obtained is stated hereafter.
35
